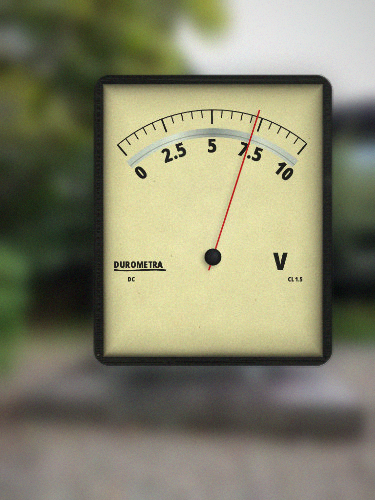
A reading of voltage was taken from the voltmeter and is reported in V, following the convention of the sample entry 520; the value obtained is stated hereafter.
7.25
